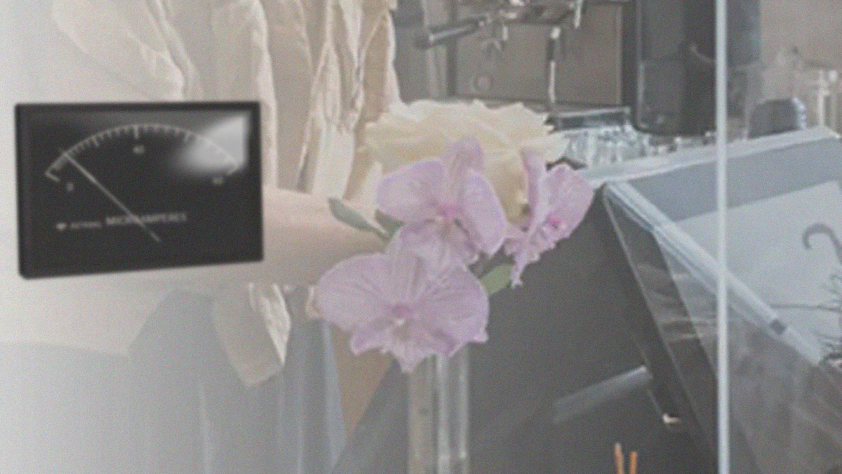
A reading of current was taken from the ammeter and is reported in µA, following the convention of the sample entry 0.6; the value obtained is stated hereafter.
20
